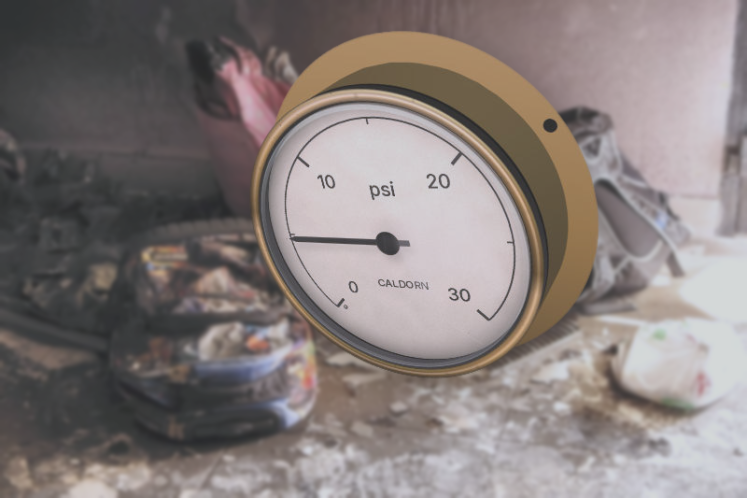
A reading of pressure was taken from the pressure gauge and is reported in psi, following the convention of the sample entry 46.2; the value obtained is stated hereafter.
5
